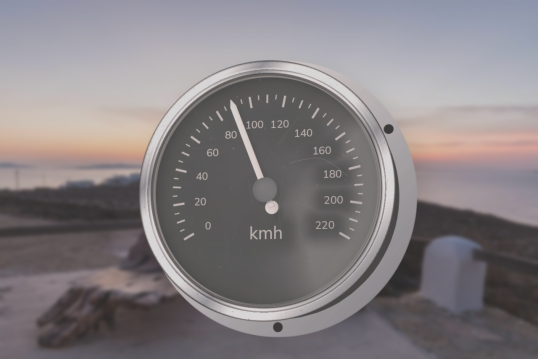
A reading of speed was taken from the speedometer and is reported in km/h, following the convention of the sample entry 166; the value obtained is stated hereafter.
90
